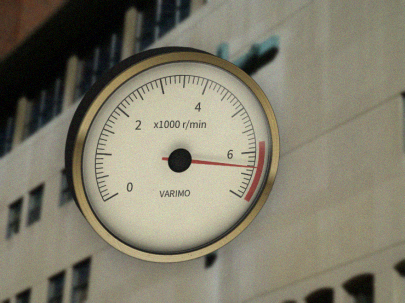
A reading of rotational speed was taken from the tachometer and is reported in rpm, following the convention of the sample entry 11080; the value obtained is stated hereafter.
6300
